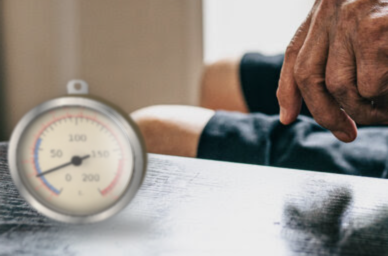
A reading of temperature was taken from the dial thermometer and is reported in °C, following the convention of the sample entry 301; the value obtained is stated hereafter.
25
